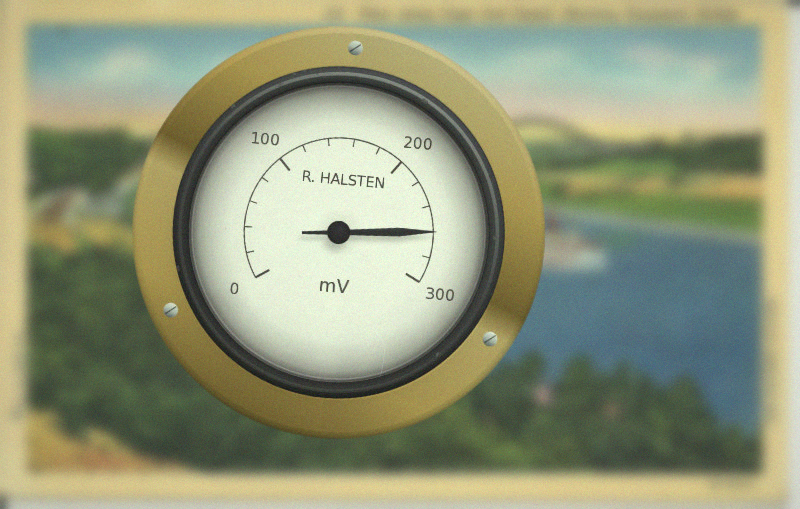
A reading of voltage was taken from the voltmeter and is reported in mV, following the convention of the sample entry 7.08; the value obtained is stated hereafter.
260
